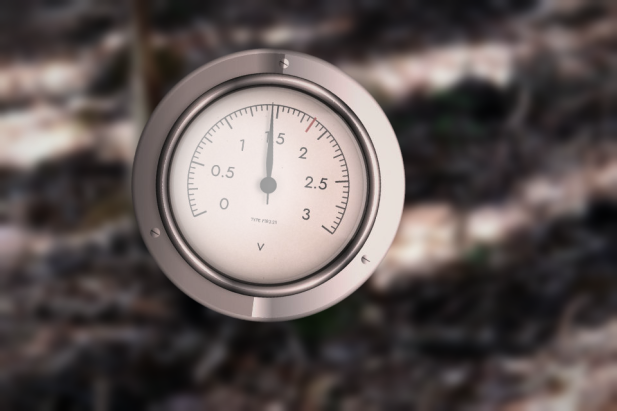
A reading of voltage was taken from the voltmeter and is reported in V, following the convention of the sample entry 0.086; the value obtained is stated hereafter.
1.45
